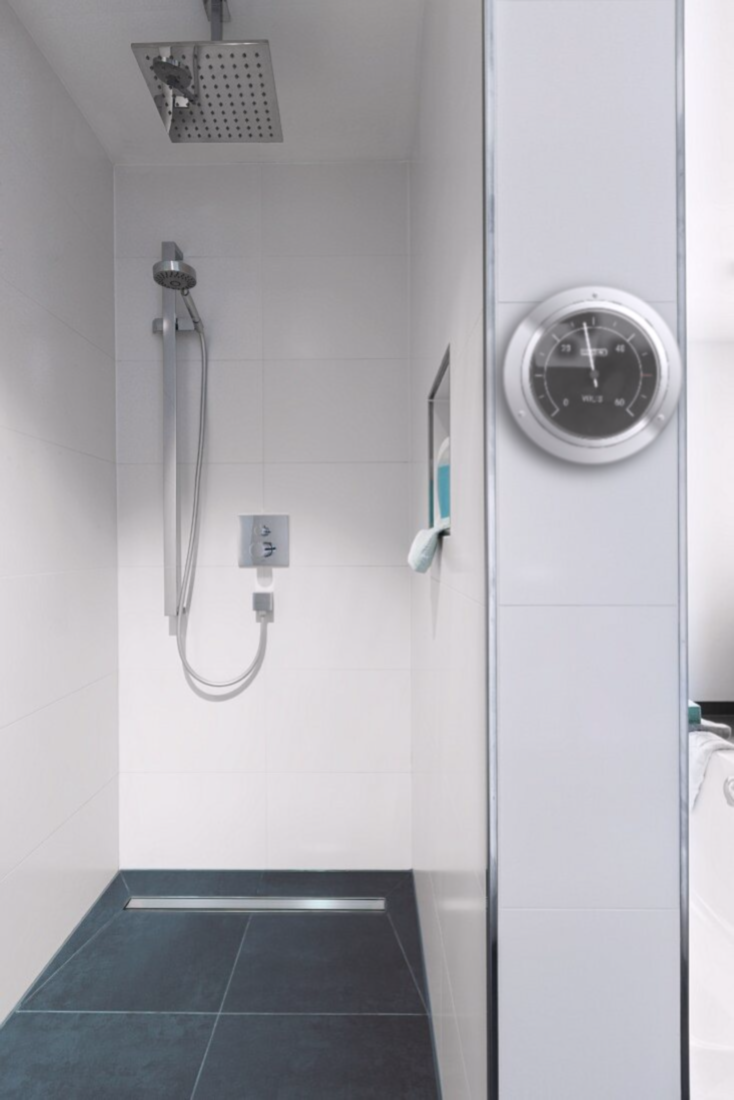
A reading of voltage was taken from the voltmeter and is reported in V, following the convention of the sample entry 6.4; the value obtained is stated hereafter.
27.5
